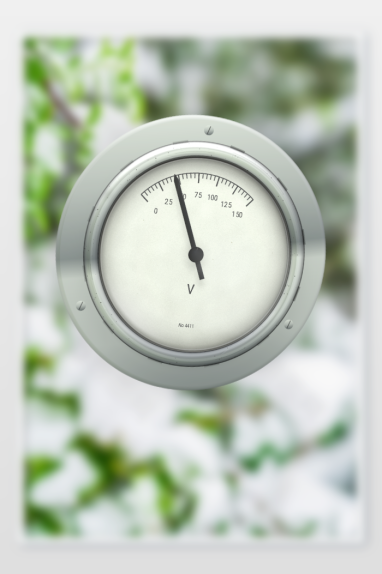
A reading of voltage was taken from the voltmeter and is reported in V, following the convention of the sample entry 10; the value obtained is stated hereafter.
45
